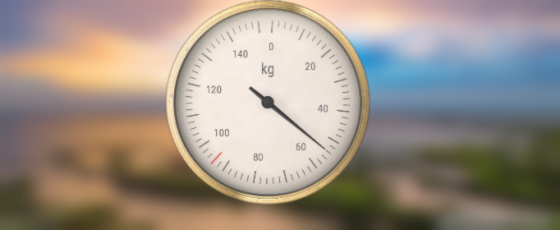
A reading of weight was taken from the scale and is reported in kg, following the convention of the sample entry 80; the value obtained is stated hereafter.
54
